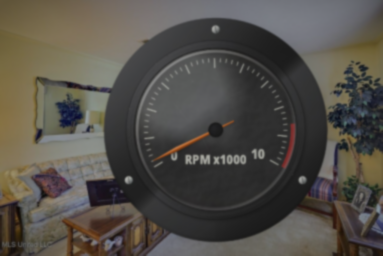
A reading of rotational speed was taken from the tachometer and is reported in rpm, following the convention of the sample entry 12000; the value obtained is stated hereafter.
200
